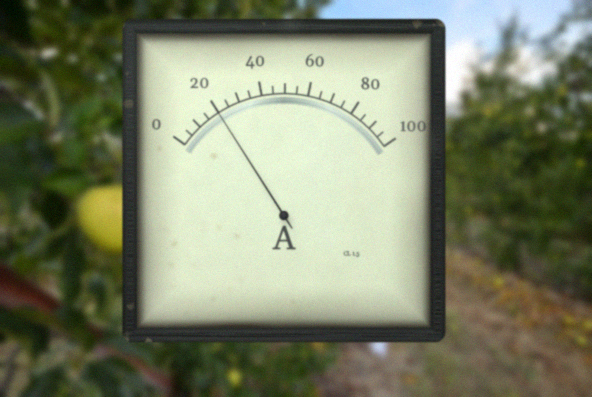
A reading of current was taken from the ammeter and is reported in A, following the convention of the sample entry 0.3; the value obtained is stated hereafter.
20
